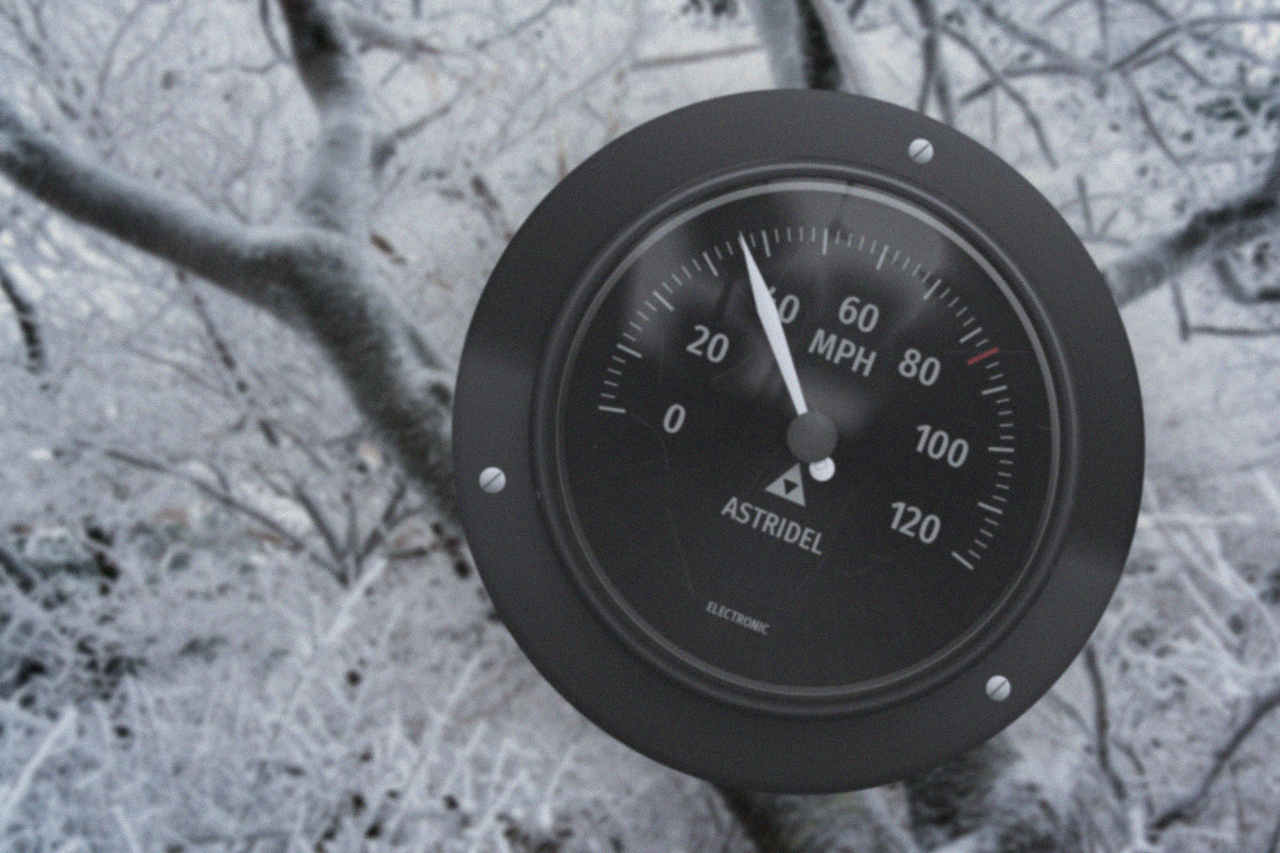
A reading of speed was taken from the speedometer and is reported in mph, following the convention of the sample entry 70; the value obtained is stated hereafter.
36
